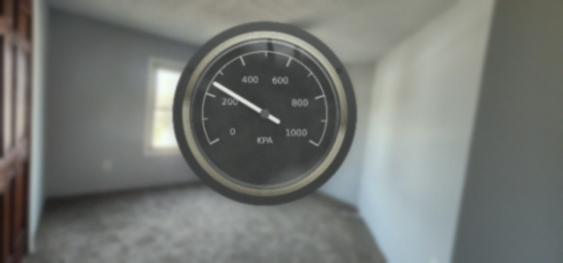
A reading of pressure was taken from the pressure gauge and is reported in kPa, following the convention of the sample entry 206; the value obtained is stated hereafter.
250
